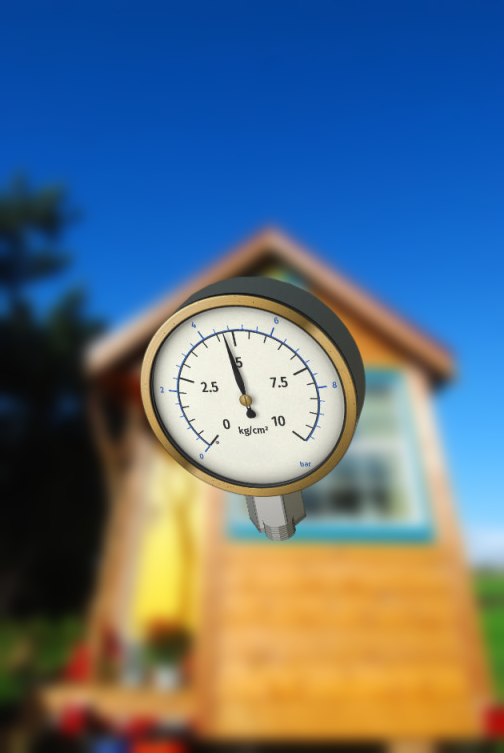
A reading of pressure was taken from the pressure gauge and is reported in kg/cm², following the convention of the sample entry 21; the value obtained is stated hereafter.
4.75
